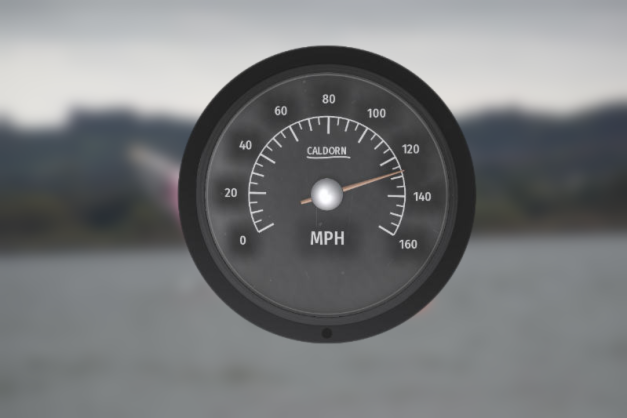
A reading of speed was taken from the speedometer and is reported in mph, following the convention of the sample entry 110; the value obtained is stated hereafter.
127.5
